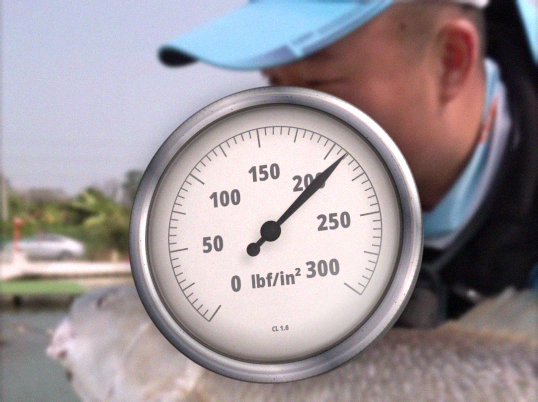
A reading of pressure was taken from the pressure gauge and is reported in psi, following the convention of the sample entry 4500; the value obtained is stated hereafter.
210
